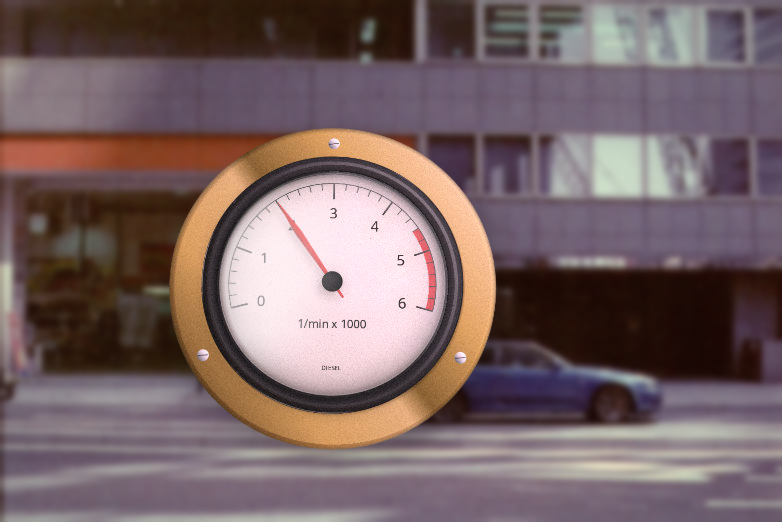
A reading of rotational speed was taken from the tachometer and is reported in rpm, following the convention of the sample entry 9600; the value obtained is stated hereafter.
2000
